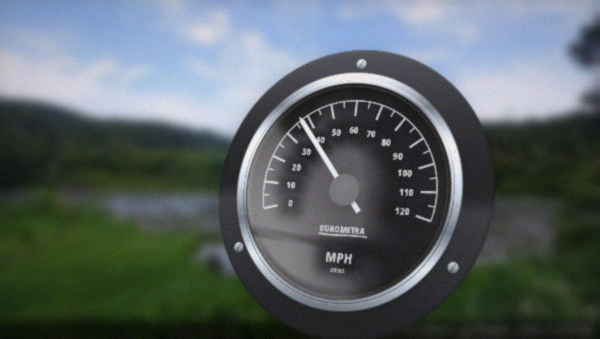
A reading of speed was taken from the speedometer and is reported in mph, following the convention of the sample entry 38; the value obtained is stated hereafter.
37.5
